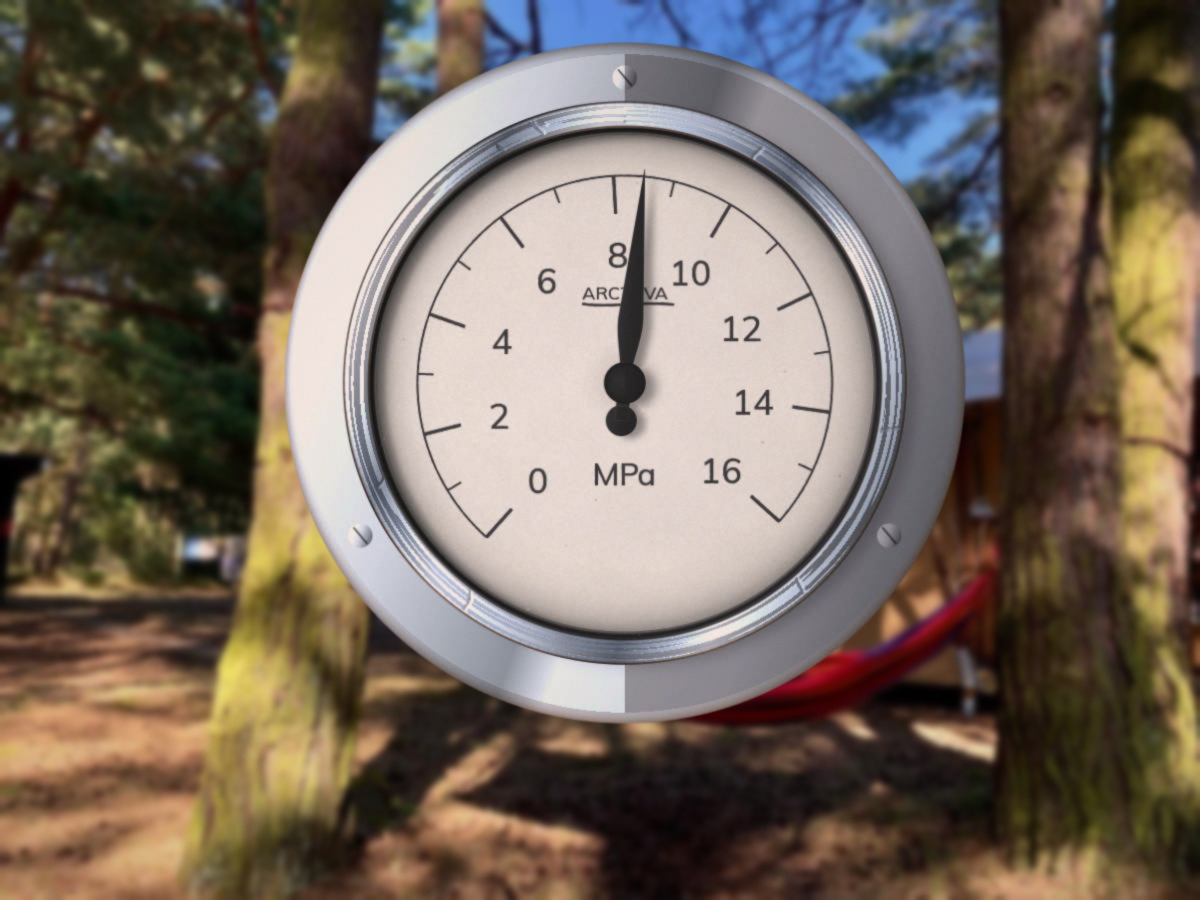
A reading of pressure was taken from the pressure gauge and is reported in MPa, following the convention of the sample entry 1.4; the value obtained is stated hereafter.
8.5
